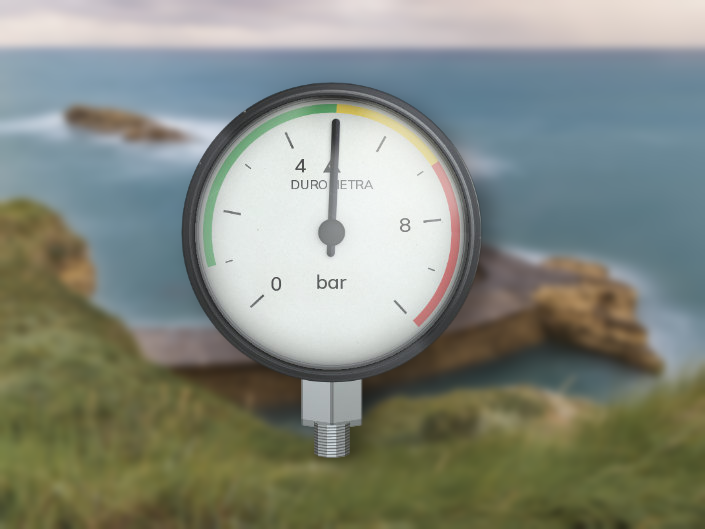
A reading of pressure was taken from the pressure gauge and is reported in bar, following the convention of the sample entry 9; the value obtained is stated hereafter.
5
